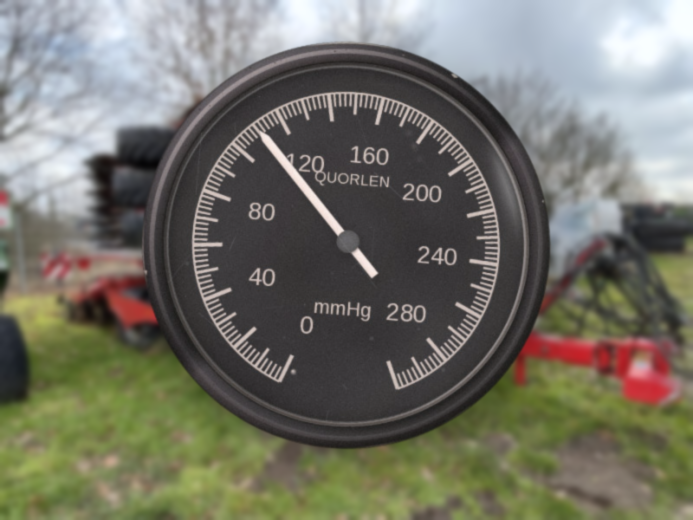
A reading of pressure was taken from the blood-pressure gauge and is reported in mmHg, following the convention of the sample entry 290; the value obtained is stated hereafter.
110
